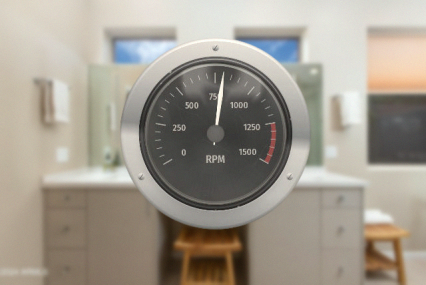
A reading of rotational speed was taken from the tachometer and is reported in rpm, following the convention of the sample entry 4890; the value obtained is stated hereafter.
800
